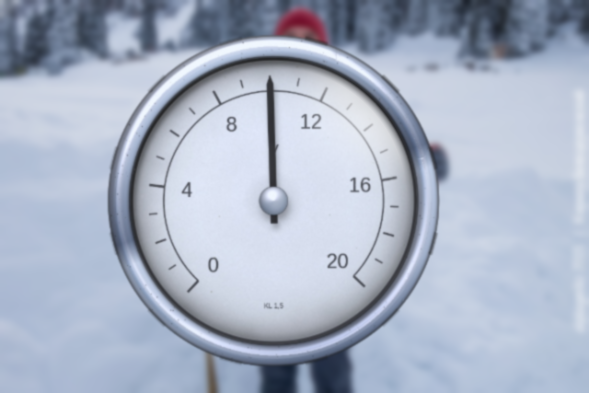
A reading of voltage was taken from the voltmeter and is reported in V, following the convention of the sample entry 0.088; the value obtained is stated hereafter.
10
